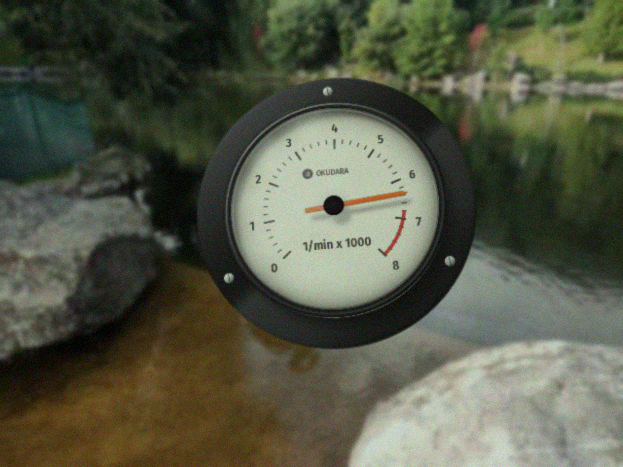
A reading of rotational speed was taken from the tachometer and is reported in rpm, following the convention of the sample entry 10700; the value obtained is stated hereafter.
6400
